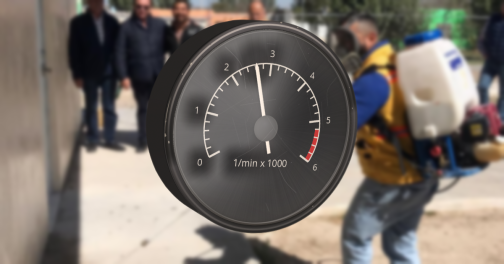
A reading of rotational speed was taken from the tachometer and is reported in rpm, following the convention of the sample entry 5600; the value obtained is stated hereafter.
2600
